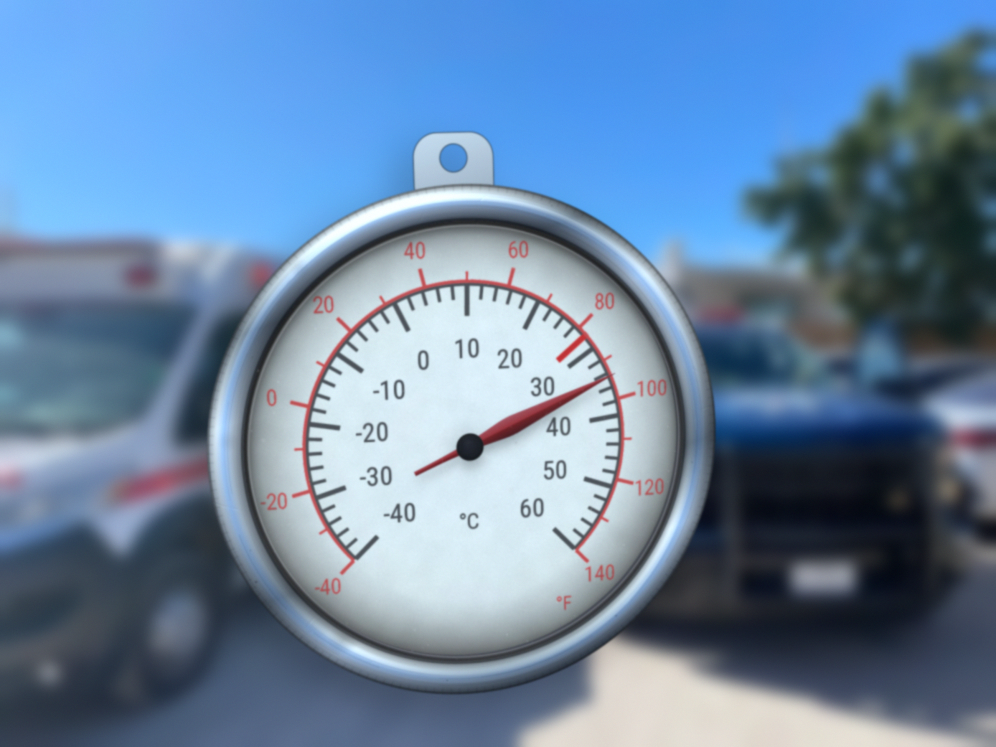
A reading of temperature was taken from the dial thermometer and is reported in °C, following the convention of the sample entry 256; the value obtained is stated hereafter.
34
